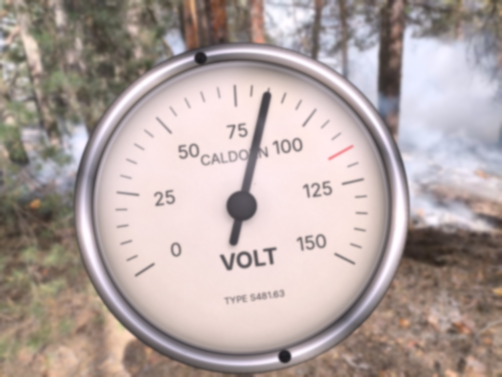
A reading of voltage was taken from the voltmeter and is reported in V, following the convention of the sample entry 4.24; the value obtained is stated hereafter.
85
